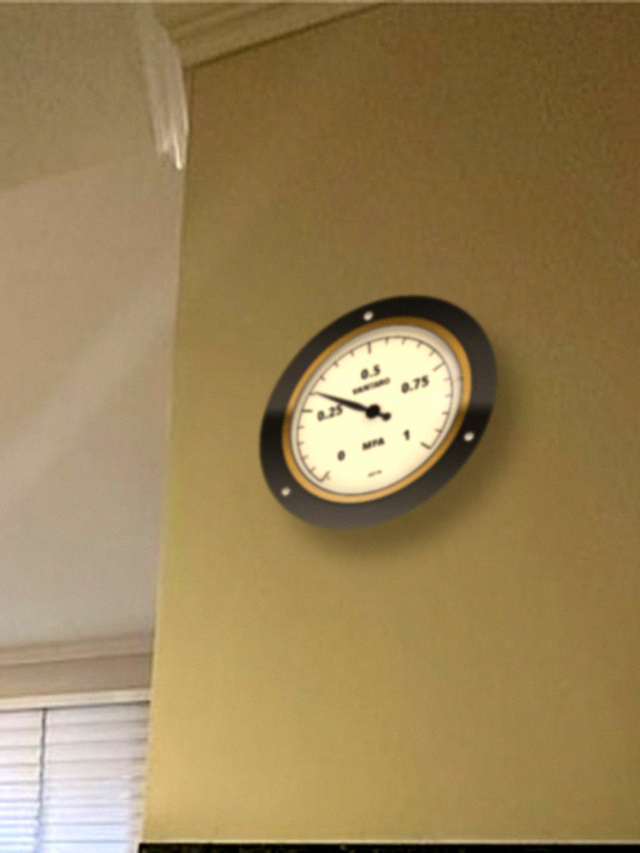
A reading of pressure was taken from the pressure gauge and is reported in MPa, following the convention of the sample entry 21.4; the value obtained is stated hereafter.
0.3
